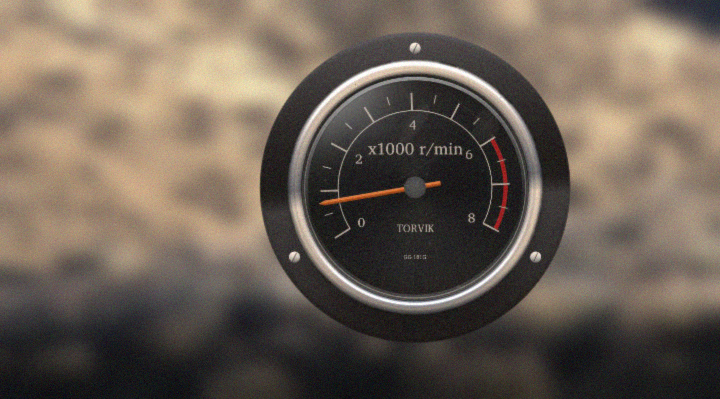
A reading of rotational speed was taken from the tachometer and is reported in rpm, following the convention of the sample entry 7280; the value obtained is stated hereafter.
750
